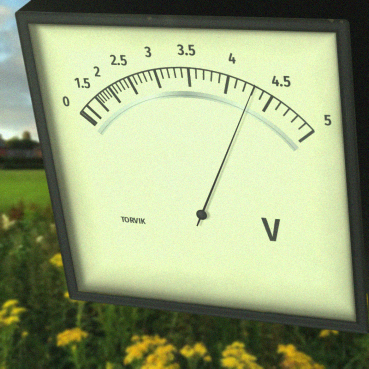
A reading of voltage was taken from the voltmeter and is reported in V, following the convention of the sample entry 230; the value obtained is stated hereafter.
4.3
